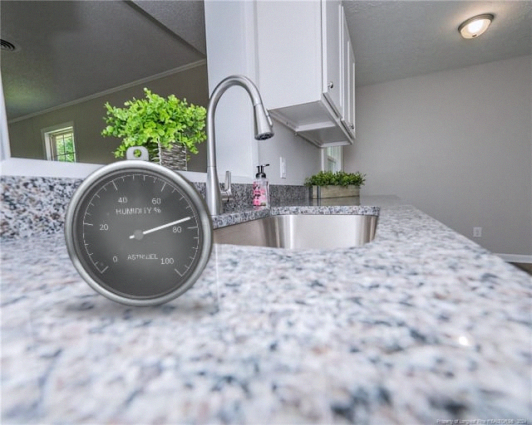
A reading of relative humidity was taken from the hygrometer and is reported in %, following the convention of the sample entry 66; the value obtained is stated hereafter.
76
